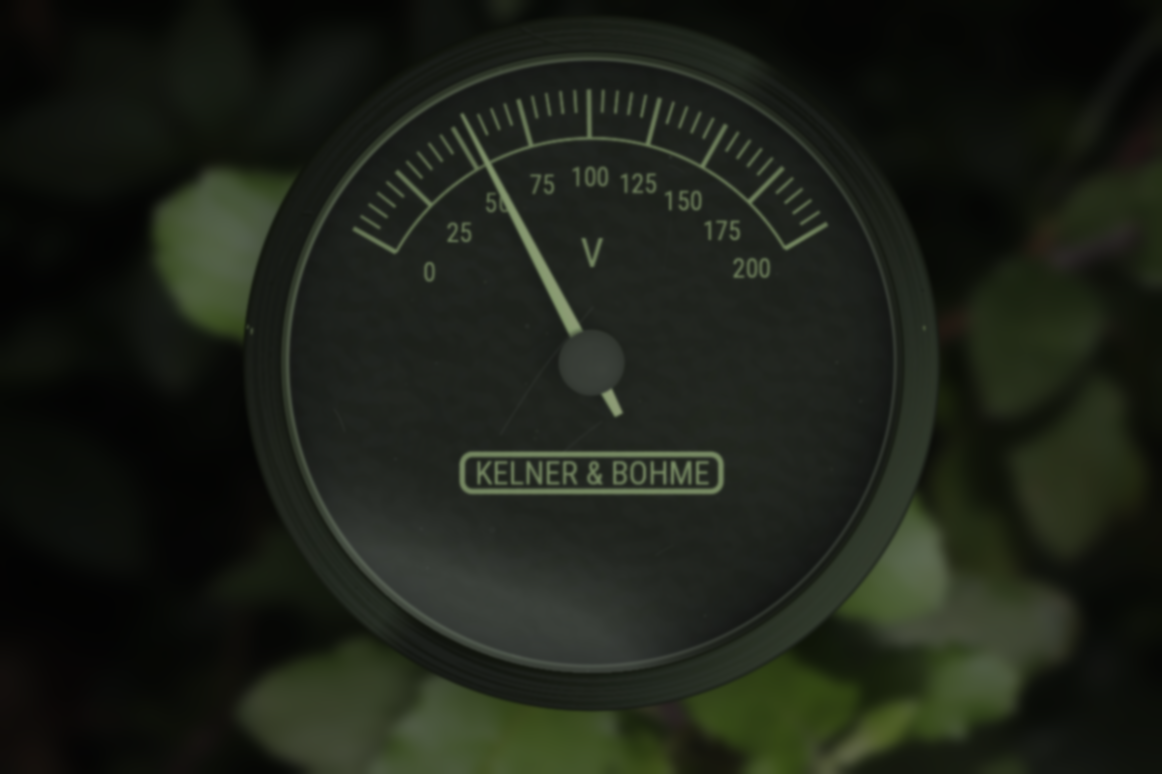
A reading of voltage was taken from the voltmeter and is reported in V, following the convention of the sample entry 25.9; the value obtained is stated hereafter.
55
